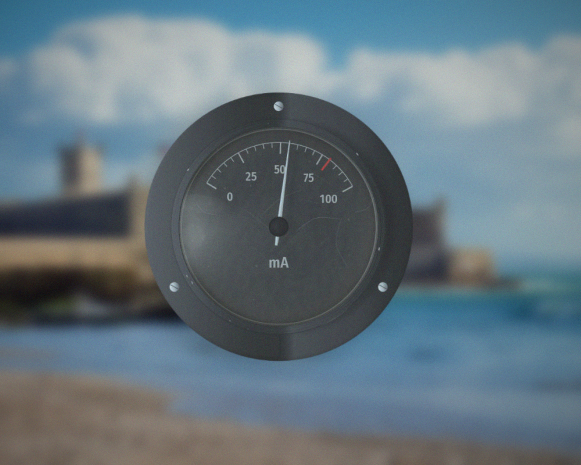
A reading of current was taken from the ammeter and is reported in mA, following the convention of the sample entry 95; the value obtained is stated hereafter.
55
